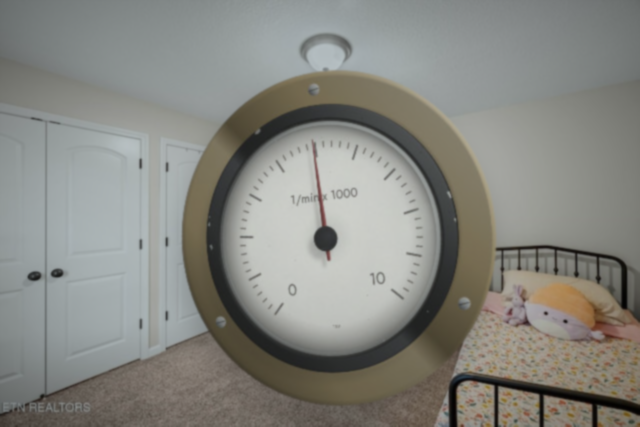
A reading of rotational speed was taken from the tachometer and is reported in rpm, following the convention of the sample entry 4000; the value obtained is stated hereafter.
5000
